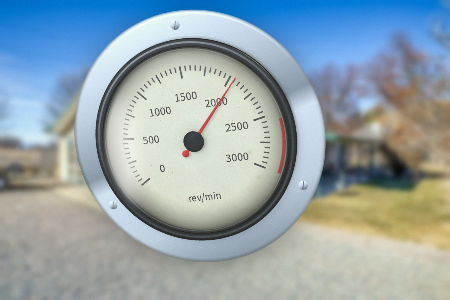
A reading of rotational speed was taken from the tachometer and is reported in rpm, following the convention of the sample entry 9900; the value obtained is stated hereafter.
2050
